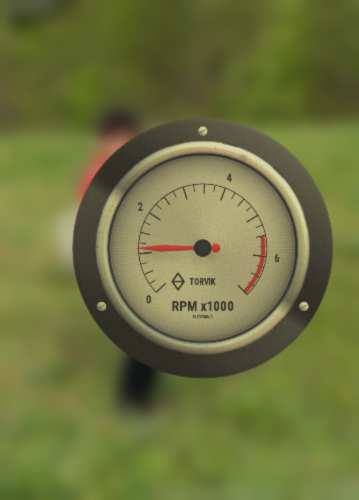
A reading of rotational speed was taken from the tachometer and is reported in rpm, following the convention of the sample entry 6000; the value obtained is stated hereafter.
1125
